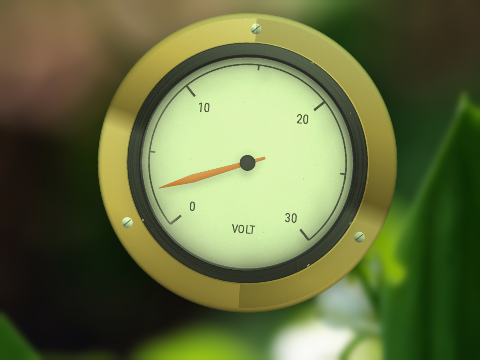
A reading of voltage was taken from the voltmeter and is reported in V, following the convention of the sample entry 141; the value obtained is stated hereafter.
2.5
